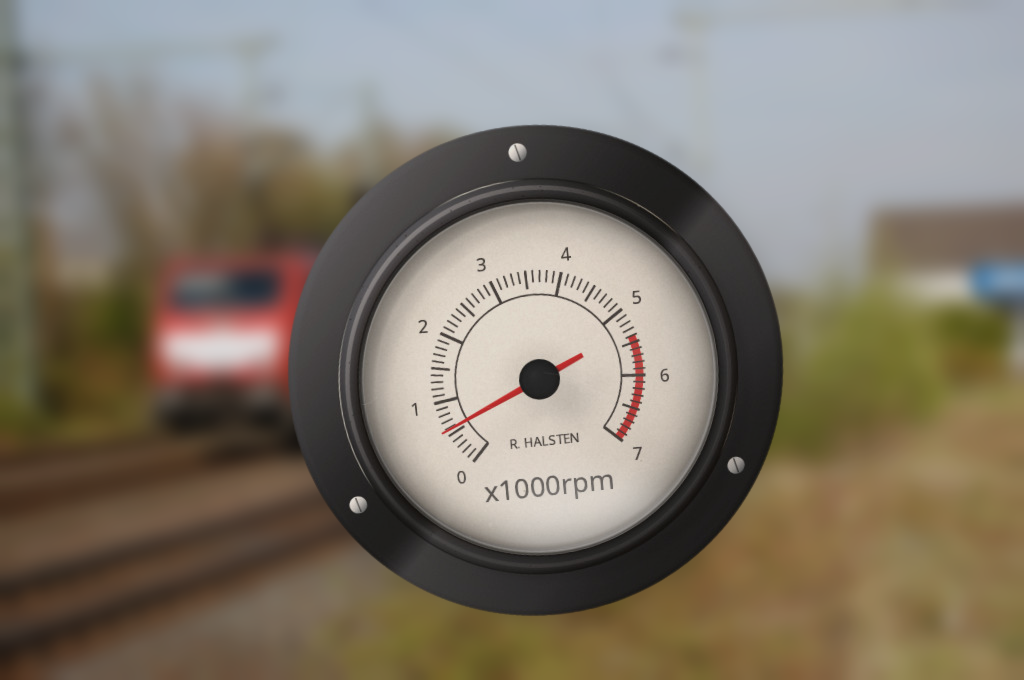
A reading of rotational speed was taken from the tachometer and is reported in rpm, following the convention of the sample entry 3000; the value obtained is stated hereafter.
600
